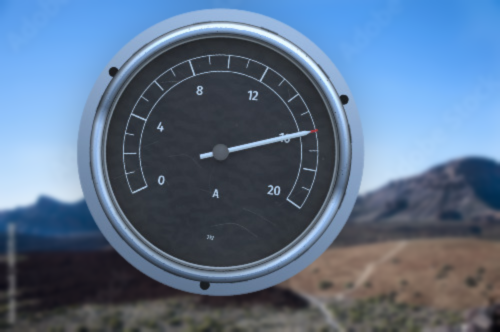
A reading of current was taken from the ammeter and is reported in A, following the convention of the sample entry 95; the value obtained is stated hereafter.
16
